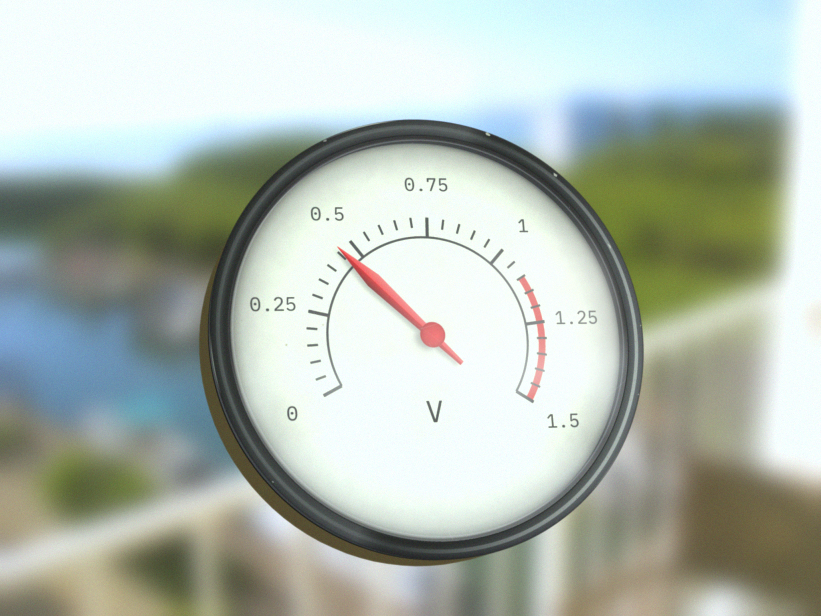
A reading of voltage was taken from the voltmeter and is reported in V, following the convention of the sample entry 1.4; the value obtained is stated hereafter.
0.45
